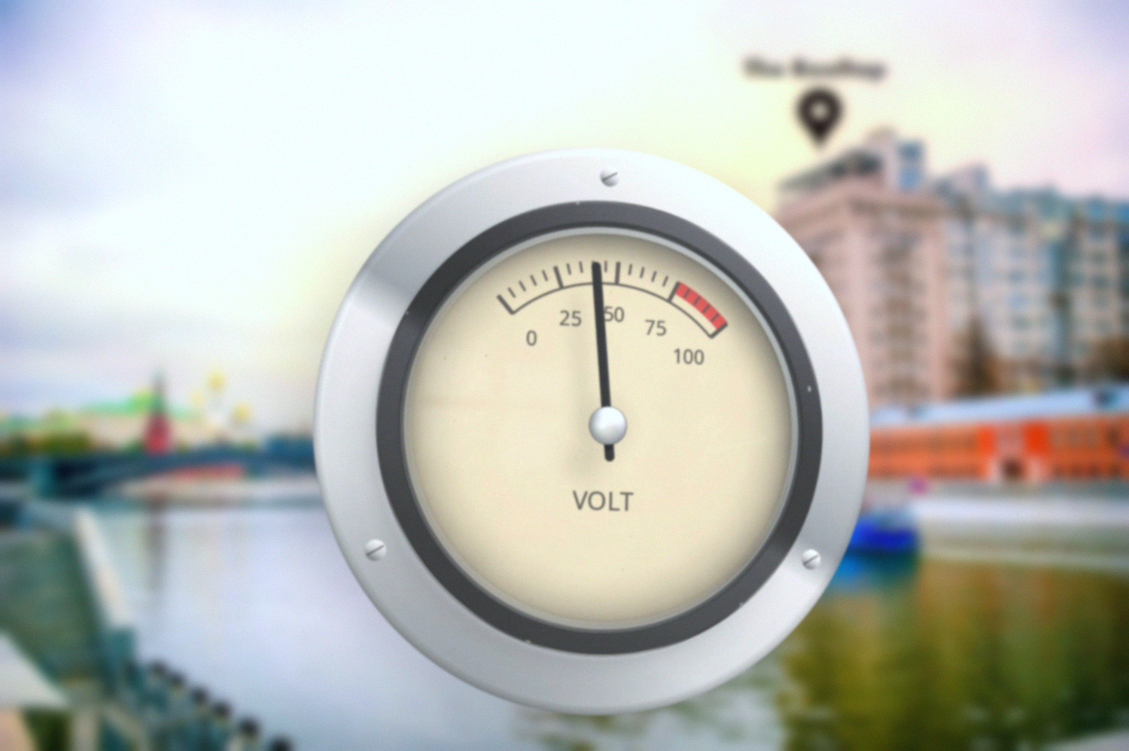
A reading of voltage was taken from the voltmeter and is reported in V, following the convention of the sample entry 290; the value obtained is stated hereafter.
40
